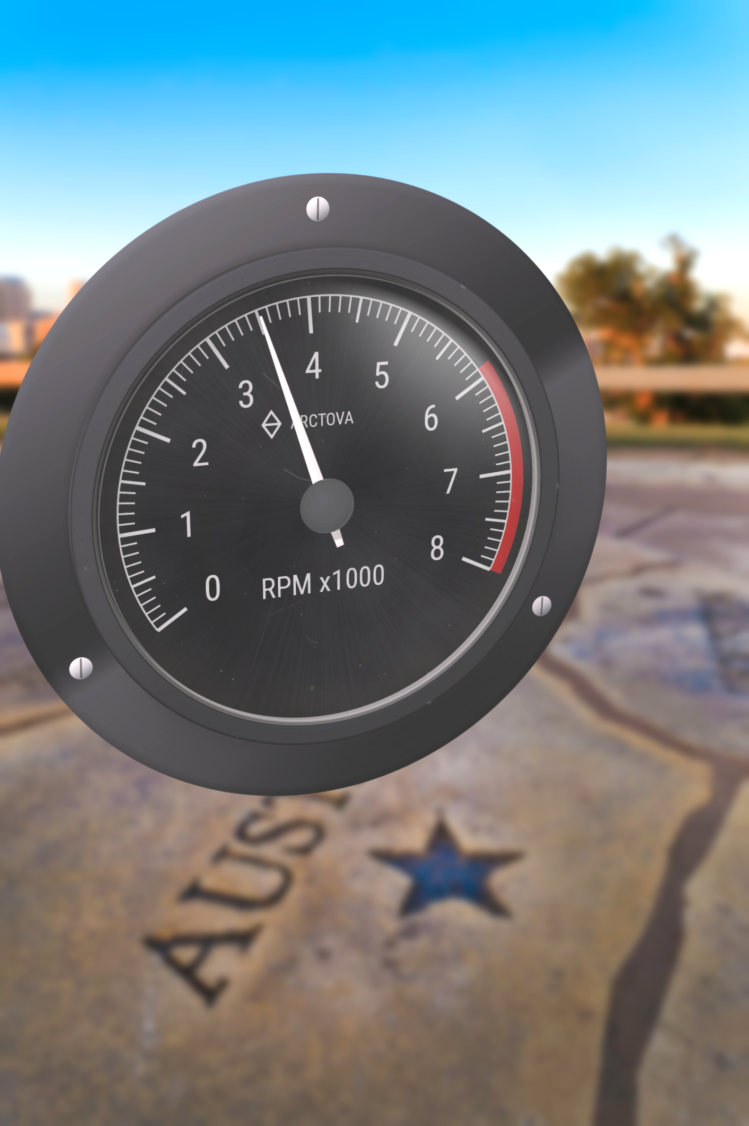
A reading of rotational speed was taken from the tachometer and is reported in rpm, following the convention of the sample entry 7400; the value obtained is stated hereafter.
3500
